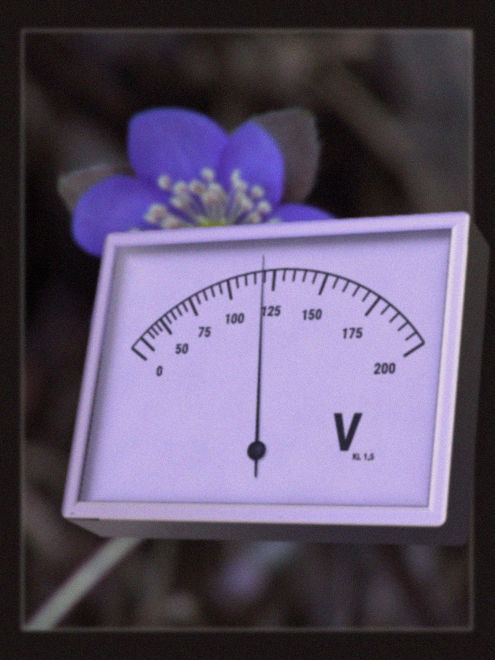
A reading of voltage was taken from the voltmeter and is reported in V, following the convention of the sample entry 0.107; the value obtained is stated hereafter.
120
